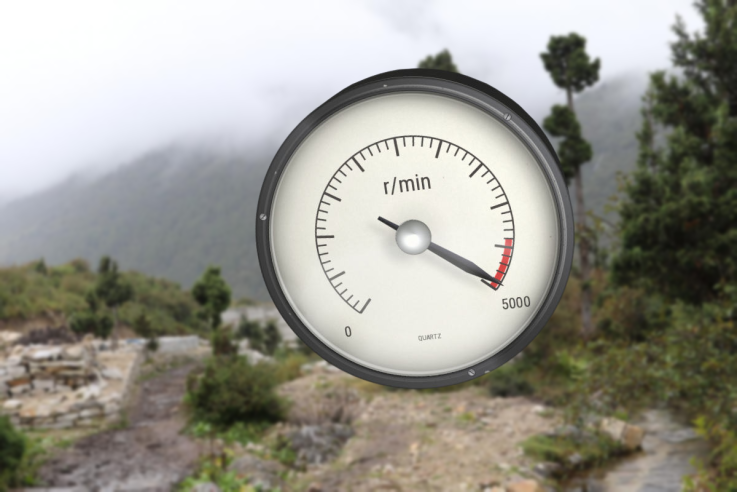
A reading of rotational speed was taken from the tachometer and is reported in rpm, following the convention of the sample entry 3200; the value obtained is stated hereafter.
4900
